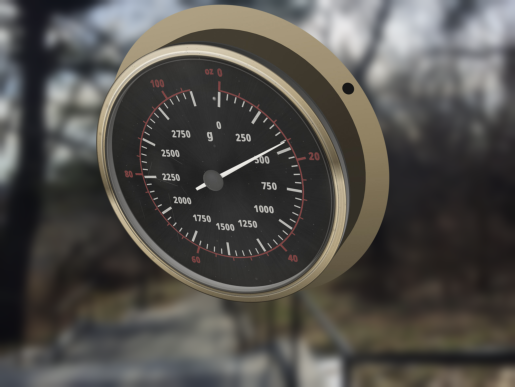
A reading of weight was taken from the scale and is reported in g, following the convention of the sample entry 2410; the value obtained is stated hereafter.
450
